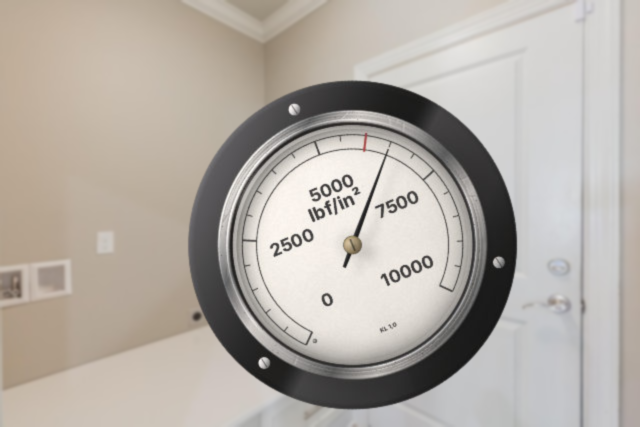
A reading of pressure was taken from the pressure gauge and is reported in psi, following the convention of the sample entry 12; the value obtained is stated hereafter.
6500
